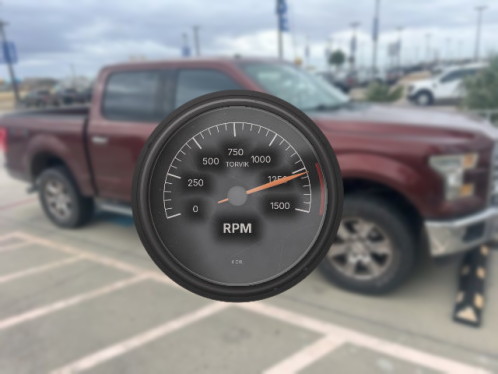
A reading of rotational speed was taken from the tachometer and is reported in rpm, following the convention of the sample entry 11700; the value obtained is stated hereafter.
1275
